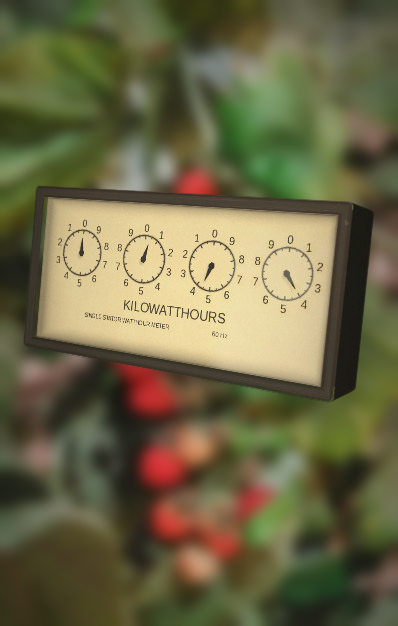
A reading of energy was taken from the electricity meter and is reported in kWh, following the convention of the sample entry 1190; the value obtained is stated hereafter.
44
